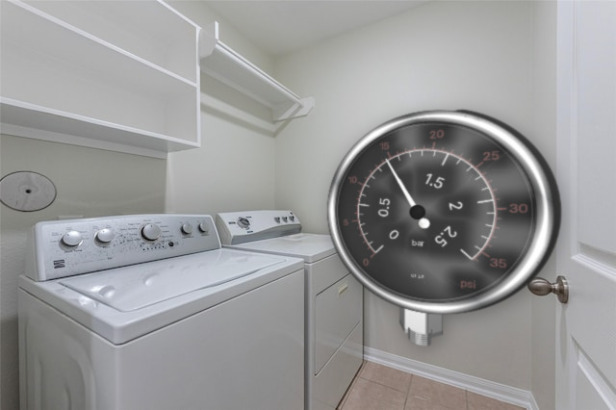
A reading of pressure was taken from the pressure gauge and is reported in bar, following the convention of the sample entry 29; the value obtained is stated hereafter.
1
